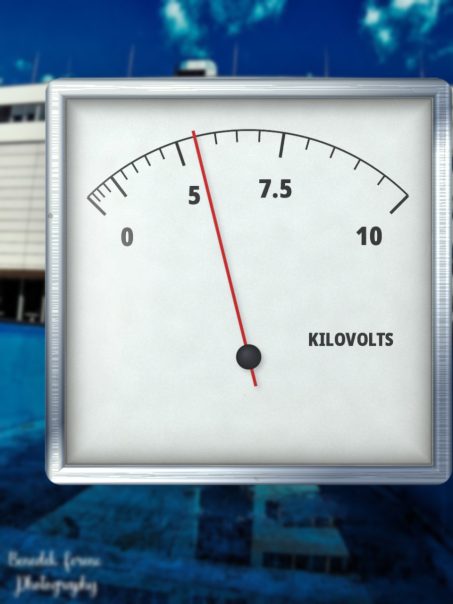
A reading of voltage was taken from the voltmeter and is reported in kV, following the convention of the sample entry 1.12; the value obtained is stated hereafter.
5.5
